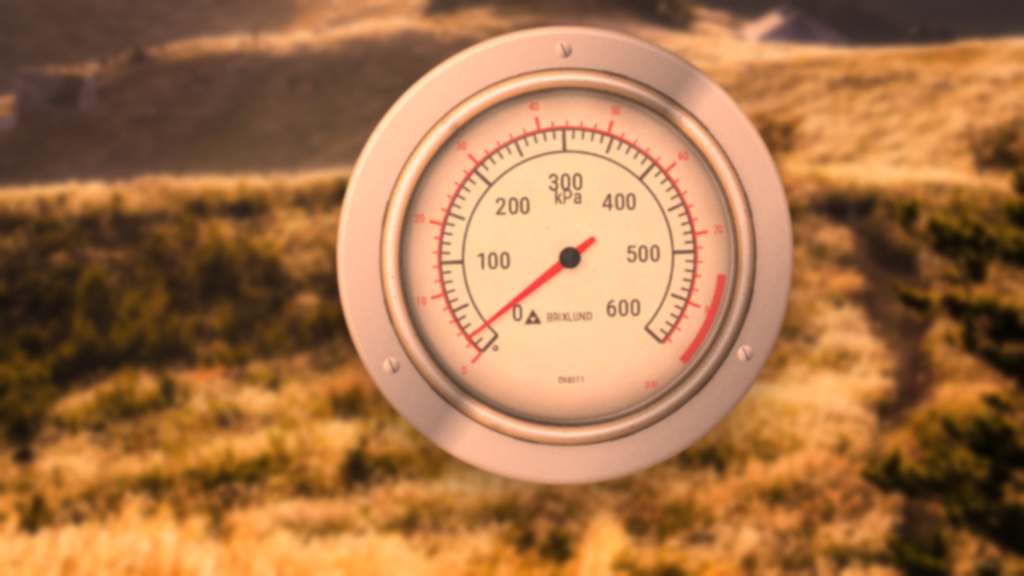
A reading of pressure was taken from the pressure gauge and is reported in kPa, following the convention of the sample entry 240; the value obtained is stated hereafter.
20
